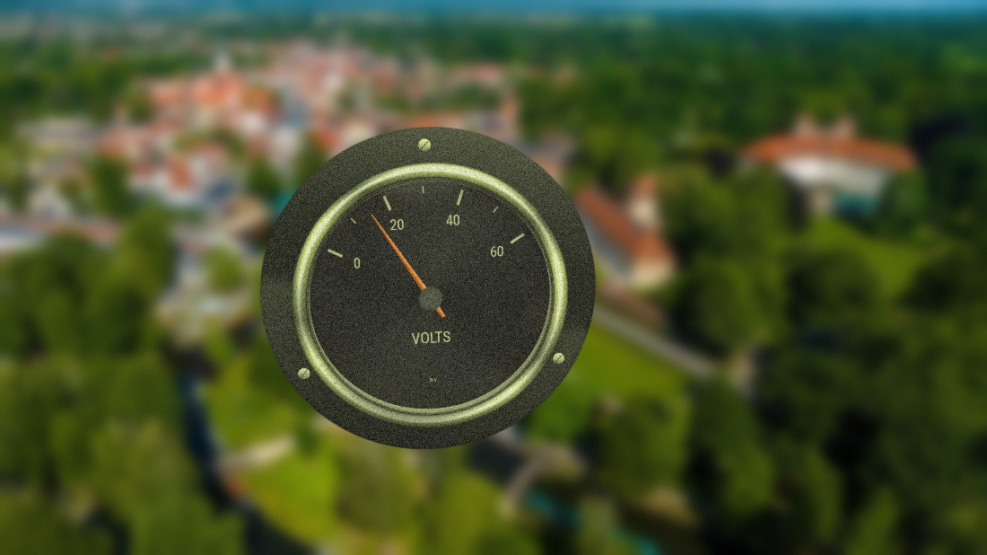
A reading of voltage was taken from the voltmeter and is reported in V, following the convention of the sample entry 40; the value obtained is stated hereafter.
15
